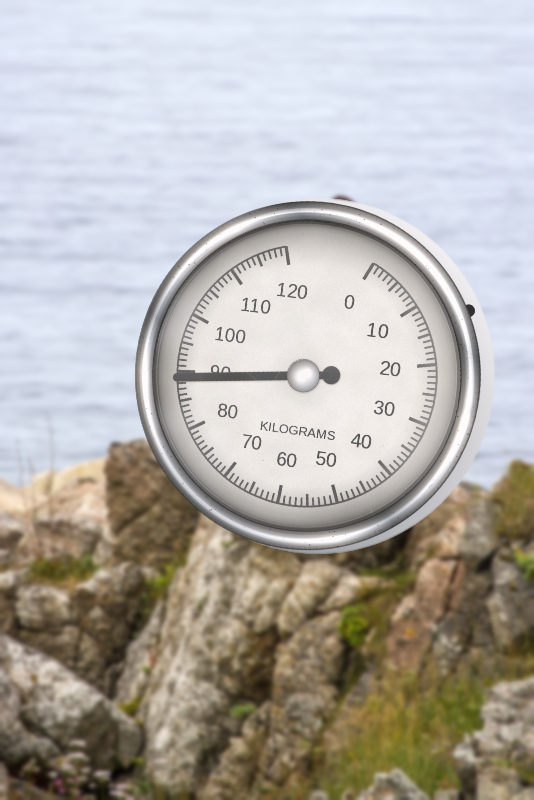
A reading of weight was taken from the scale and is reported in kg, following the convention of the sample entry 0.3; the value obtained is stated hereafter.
89
